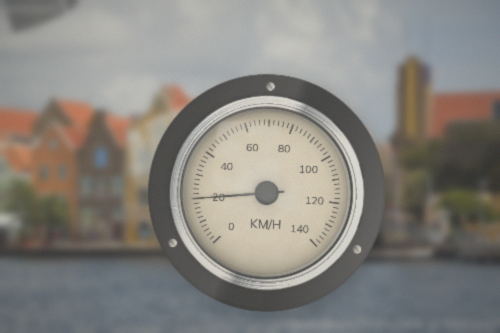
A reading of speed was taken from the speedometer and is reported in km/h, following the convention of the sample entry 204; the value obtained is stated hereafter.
20
